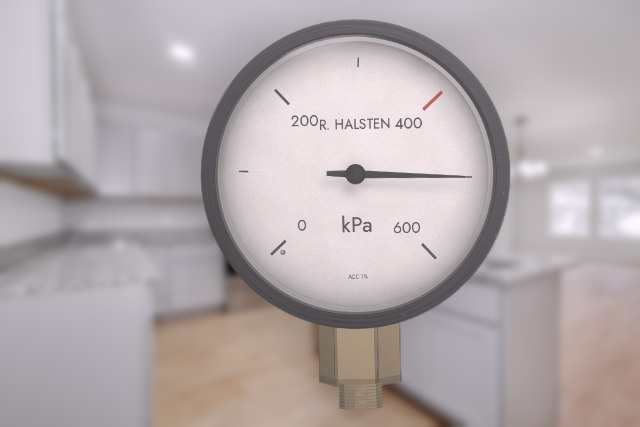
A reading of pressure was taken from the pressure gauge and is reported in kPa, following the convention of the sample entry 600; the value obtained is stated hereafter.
500
